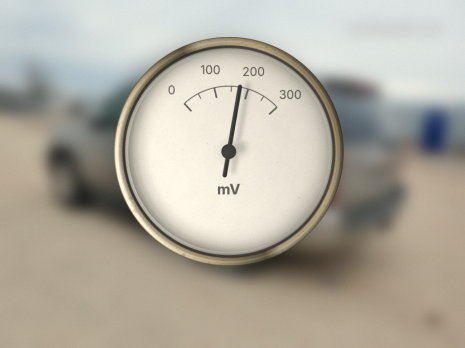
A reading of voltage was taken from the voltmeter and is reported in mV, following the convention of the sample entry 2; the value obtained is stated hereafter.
175
